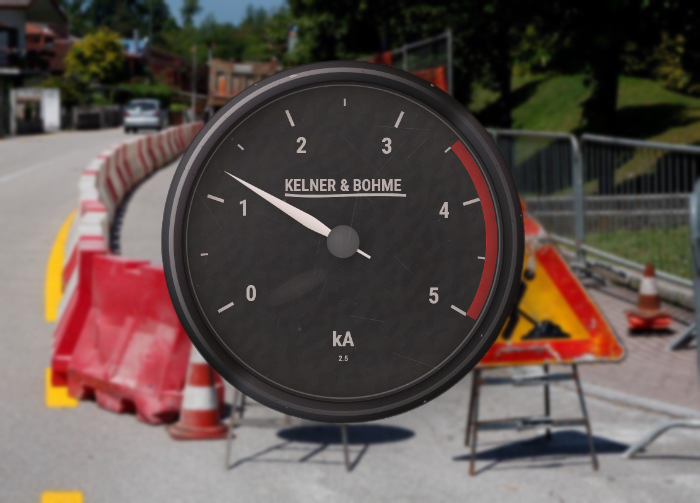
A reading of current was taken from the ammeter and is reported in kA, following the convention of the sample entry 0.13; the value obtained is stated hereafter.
1.25
